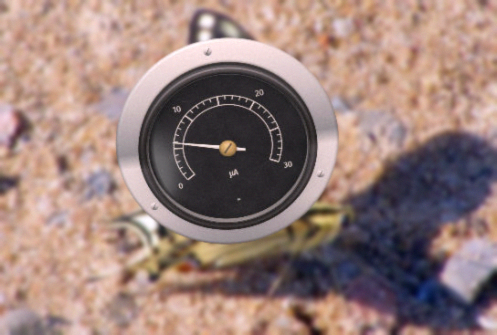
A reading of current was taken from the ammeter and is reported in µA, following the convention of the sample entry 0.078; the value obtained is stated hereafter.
6
